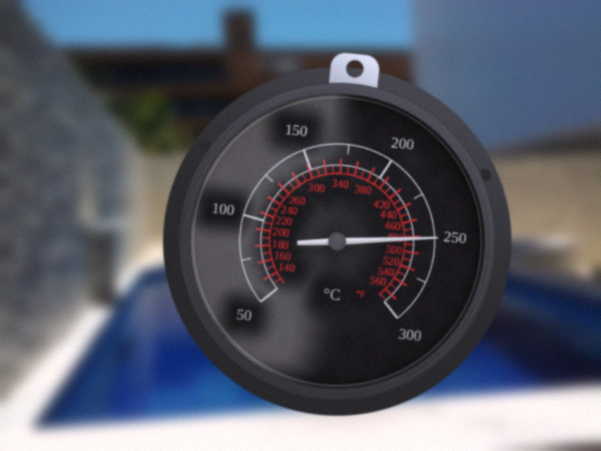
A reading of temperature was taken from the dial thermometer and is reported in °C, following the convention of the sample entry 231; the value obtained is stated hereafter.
250
